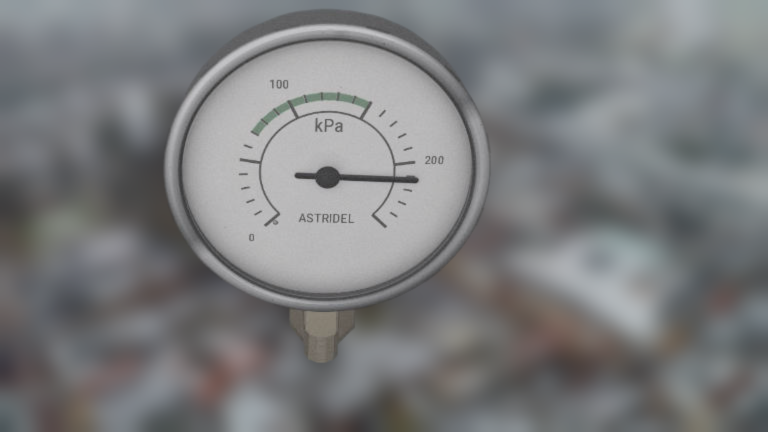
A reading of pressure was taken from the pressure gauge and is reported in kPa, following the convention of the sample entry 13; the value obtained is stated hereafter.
210
